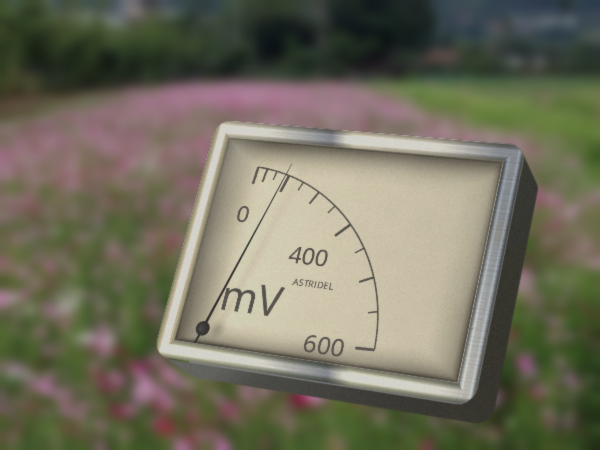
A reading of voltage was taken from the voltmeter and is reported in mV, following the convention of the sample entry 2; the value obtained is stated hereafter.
200
